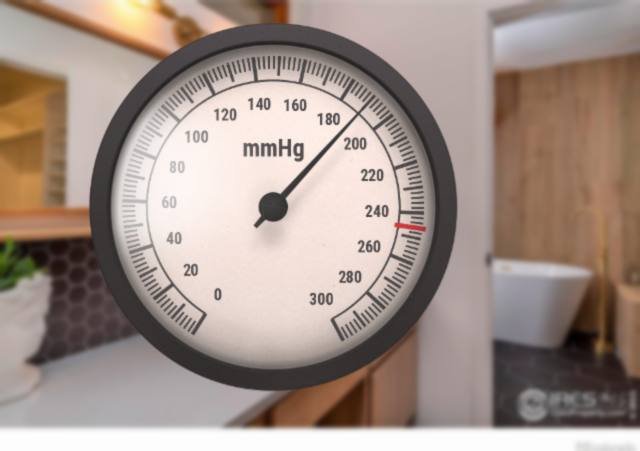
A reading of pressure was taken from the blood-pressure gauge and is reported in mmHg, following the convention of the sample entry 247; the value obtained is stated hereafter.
190
